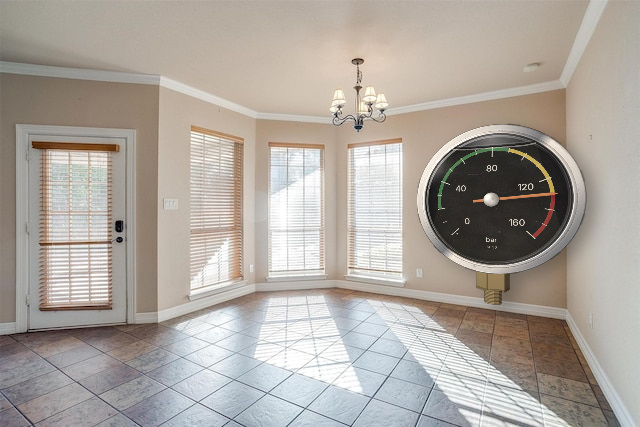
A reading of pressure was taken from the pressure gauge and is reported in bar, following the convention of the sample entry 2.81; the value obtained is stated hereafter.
130
